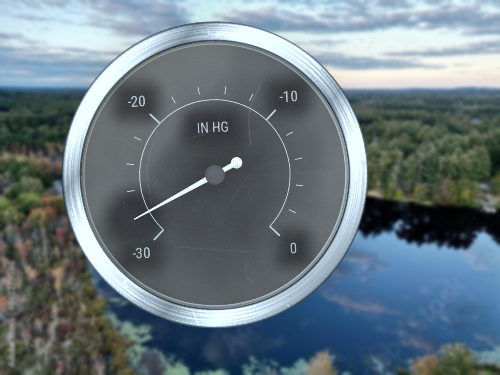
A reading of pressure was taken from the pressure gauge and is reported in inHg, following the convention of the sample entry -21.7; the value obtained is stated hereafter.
-28
